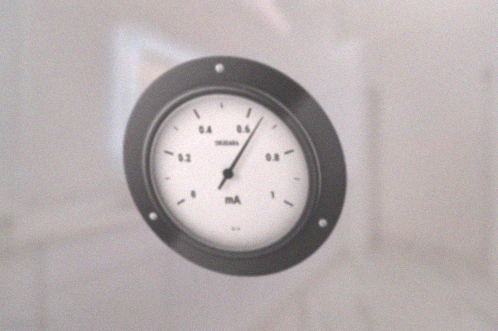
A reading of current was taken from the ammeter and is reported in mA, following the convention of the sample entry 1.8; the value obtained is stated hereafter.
0.65
